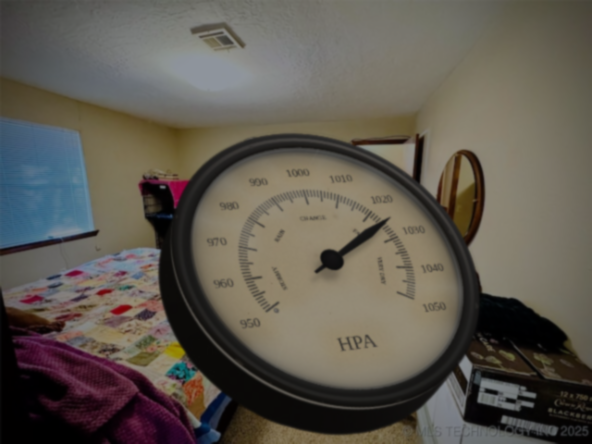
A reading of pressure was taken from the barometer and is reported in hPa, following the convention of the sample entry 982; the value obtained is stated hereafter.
1025
